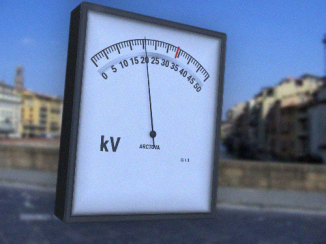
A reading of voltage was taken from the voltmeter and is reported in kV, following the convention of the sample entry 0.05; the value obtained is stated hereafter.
20
